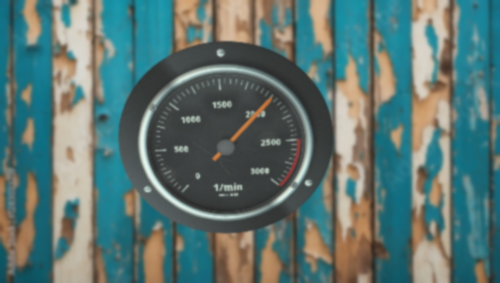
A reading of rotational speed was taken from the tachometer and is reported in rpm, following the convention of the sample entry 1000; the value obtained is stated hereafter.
2000
